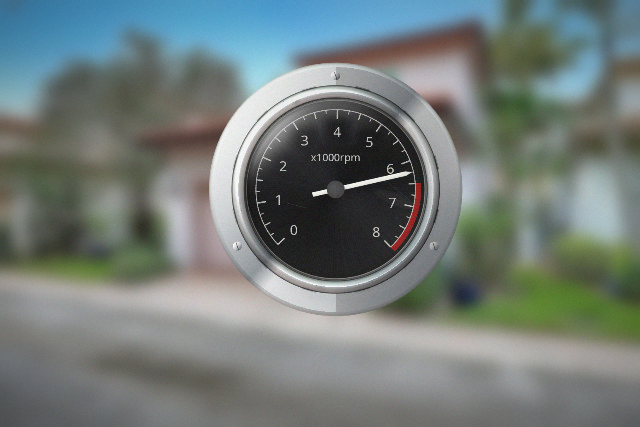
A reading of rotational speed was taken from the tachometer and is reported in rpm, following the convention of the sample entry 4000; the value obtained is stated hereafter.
6250
